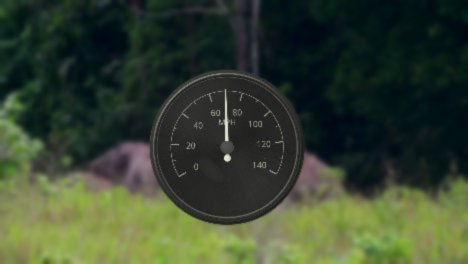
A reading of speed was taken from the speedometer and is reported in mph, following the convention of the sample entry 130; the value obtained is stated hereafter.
70
